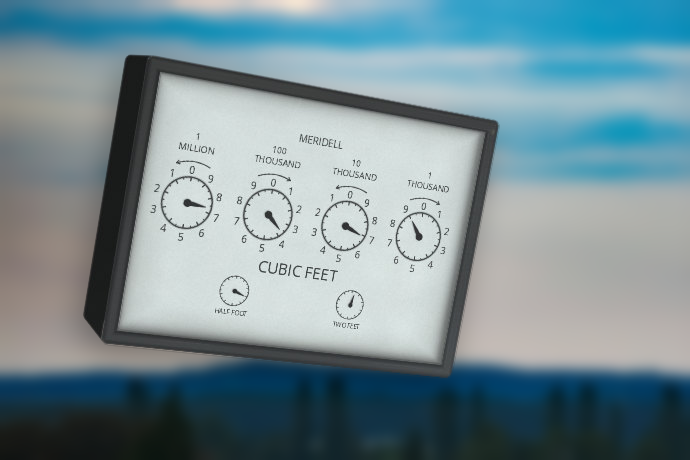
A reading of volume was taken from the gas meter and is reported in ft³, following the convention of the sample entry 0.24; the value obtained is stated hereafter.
736900
